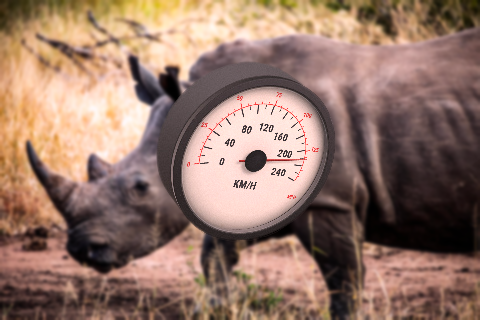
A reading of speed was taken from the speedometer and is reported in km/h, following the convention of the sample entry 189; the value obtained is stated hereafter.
210
